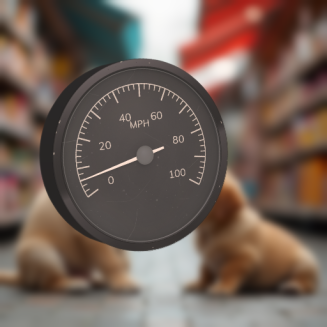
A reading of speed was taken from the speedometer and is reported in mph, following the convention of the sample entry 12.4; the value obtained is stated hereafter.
6
